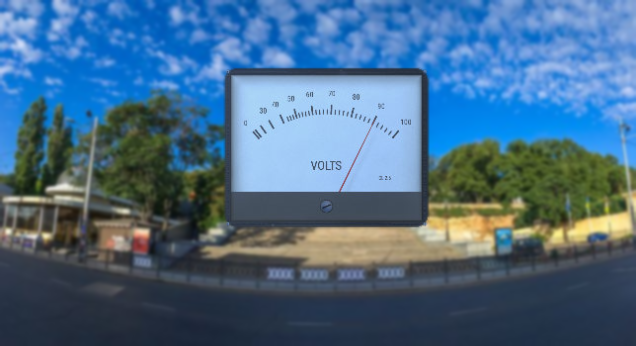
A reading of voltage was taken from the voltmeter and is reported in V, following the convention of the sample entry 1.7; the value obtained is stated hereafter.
90
